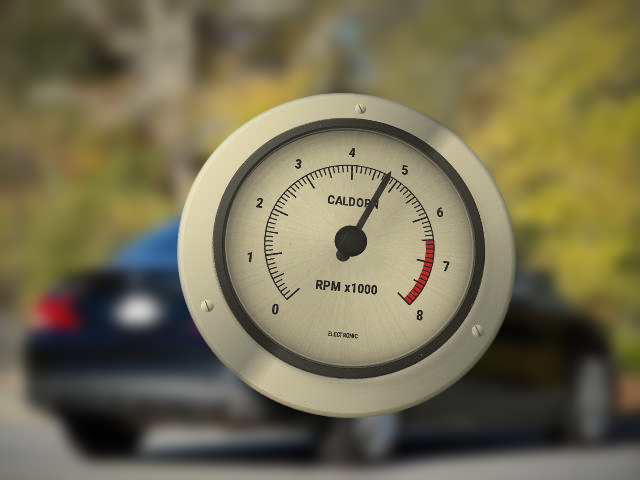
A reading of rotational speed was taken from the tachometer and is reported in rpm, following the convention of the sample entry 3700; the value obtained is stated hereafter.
4800
